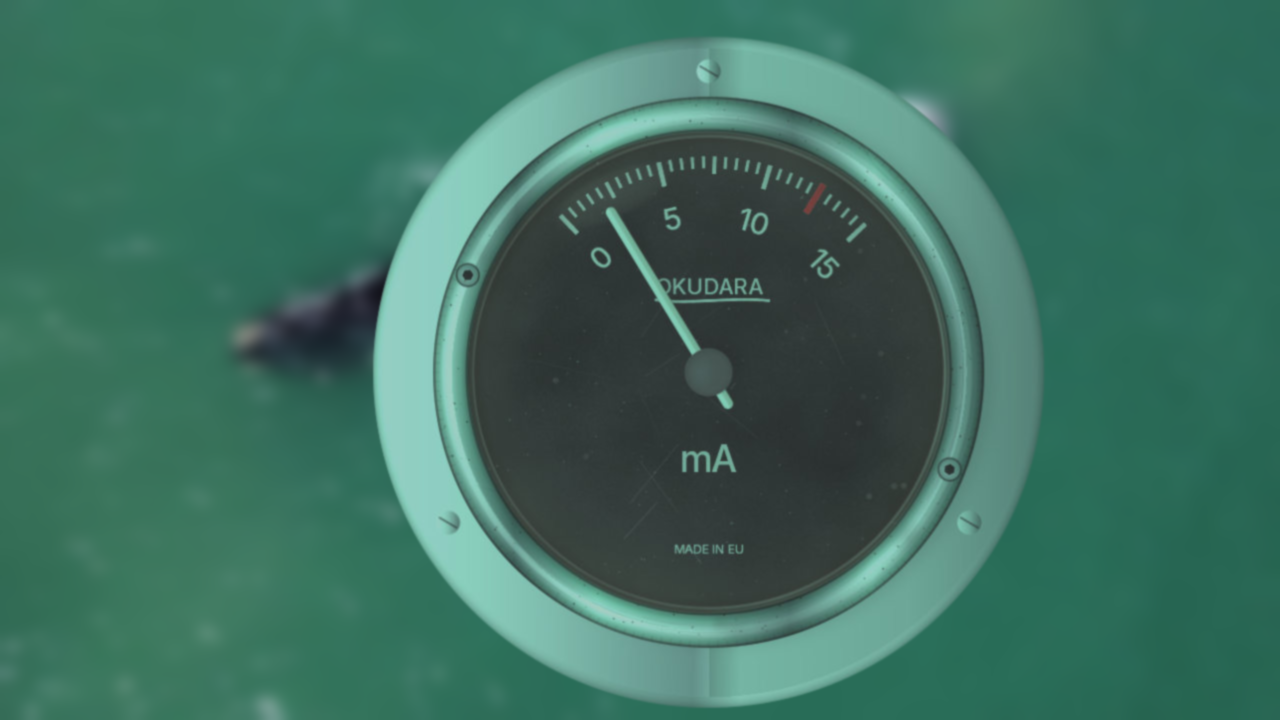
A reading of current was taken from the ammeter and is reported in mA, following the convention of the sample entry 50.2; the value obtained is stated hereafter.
2
